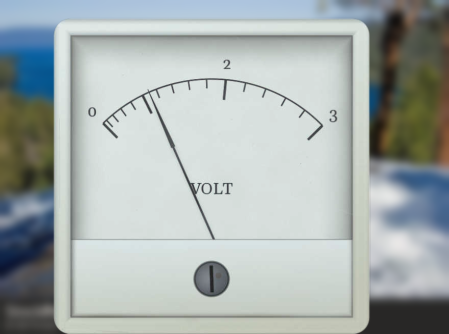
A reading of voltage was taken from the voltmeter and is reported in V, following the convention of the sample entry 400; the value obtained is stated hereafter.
1.1
